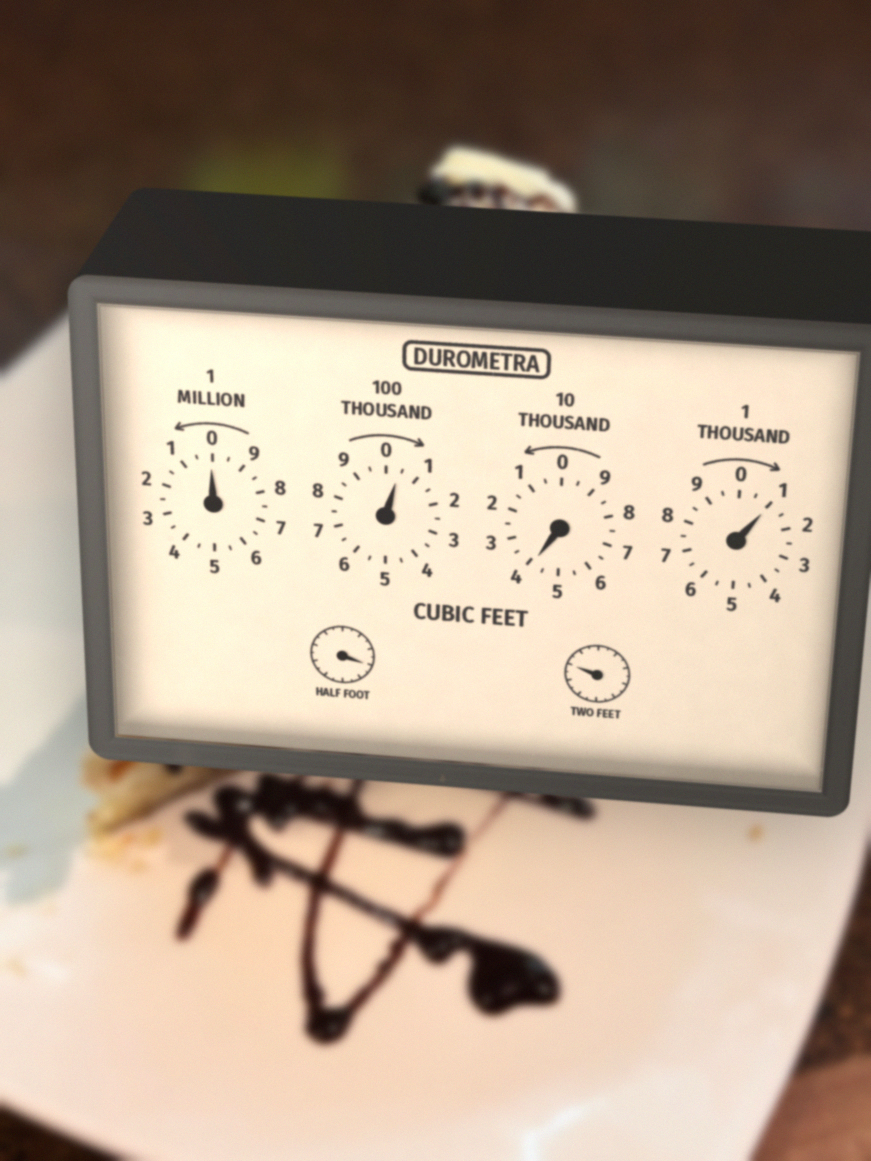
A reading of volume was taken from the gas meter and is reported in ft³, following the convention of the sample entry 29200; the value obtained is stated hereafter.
4100
